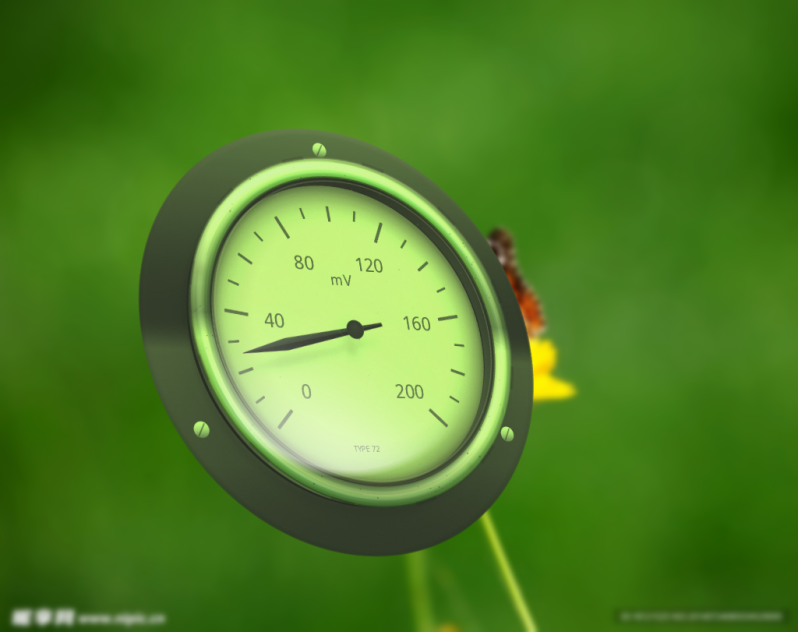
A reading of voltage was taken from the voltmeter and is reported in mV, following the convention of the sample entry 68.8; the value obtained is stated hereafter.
25
